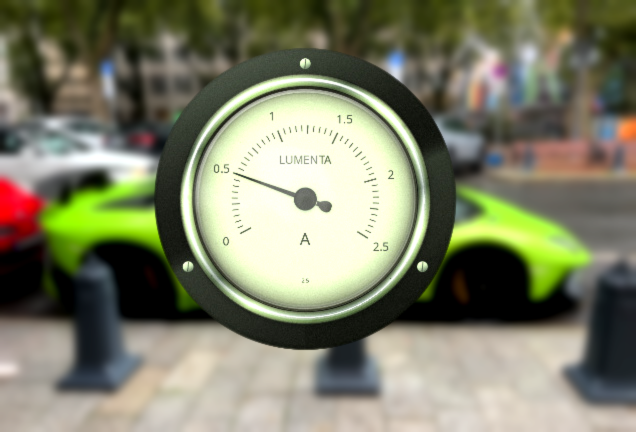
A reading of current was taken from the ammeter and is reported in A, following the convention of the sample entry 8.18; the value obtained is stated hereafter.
0.5
